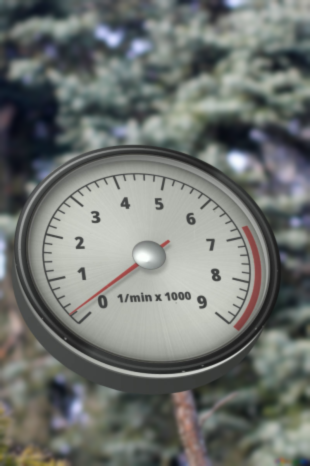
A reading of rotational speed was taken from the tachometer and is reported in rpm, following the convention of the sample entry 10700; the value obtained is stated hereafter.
200
